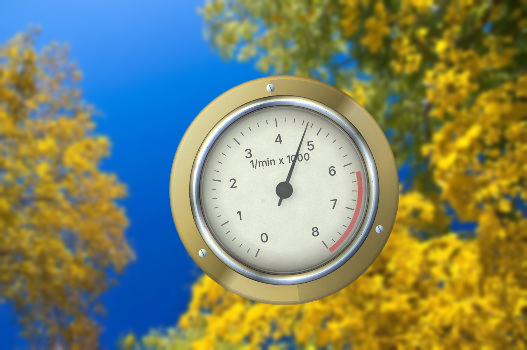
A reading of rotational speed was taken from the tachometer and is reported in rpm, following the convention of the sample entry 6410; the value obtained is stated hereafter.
4700
